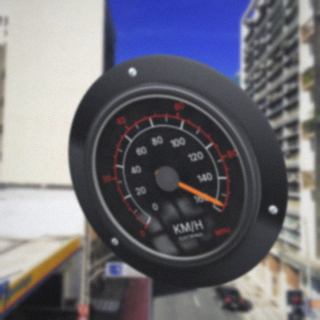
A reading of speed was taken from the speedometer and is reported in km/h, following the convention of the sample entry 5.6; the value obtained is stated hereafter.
155
